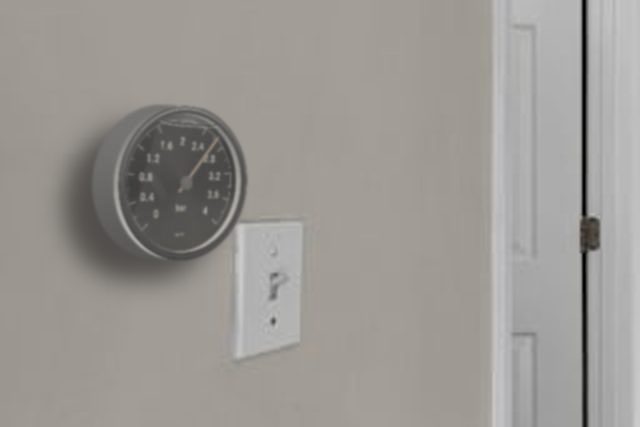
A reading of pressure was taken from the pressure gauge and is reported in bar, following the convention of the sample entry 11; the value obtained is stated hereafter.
2.6
